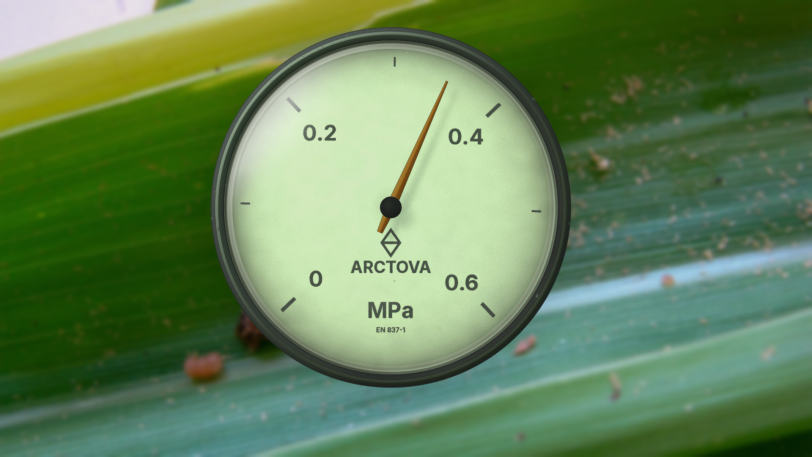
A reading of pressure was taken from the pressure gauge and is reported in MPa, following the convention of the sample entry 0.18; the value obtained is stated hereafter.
0.35
